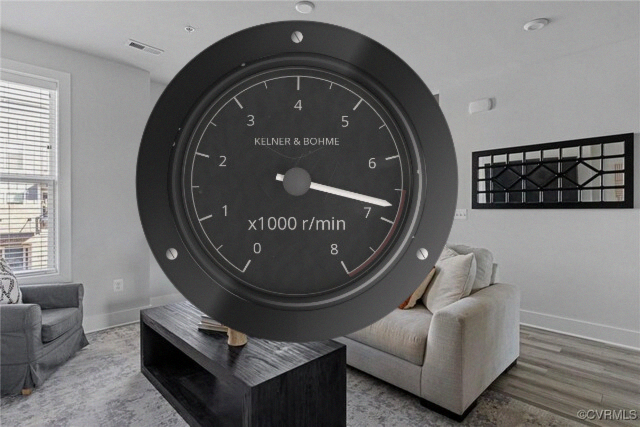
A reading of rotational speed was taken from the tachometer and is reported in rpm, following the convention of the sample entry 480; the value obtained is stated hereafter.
6750
